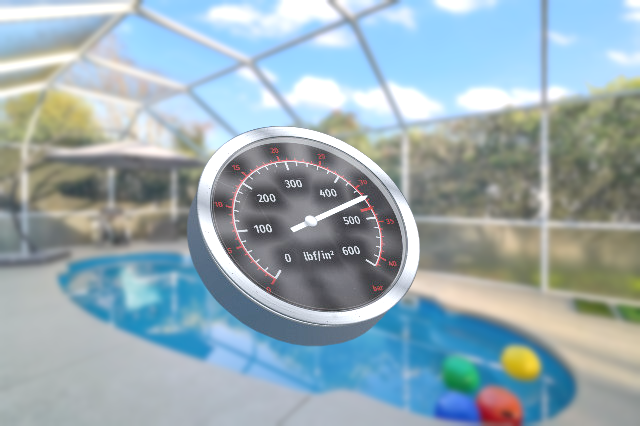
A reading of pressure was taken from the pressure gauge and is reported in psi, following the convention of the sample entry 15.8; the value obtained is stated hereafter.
460
